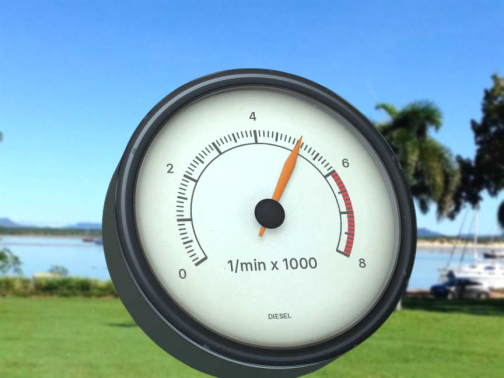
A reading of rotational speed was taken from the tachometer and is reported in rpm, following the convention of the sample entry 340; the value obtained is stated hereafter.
5000
